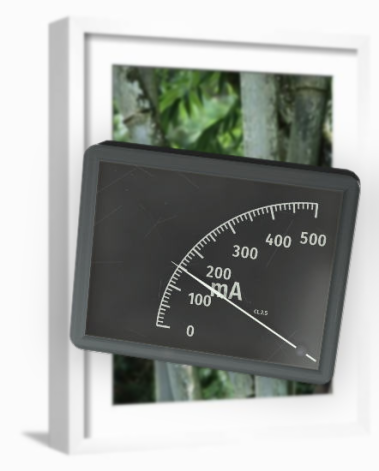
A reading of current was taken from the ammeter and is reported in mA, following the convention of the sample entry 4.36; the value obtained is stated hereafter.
150
